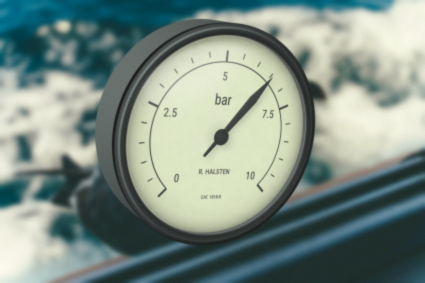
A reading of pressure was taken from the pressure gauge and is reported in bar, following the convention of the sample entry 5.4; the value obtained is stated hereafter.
6.5
